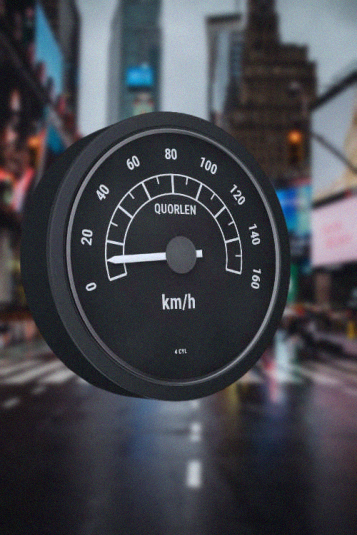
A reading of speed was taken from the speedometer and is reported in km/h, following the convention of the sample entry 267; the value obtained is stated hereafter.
10
